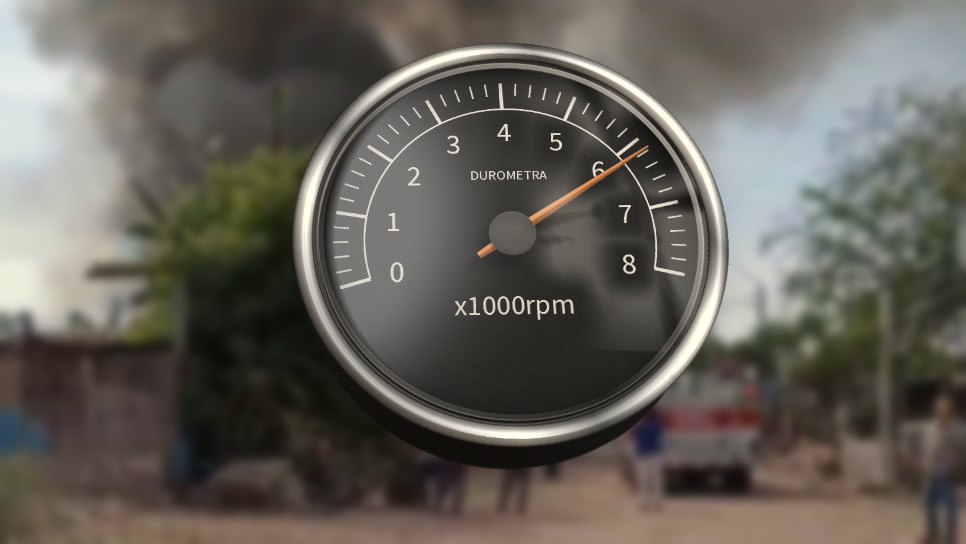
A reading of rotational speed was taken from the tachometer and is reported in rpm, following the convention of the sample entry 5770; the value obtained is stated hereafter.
6200
